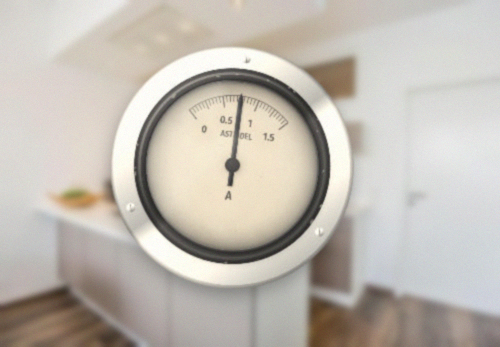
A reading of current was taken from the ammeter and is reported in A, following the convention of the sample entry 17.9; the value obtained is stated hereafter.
0.75
